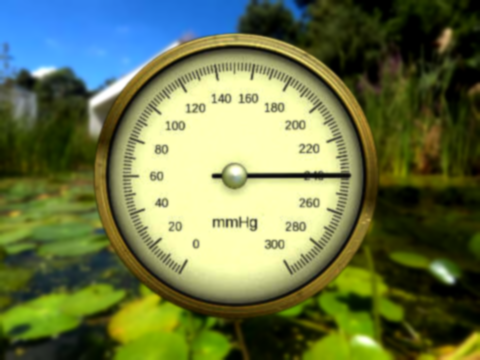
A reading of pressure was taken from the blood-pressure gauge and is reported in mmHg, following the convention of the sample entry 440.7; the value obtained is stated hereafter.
240
